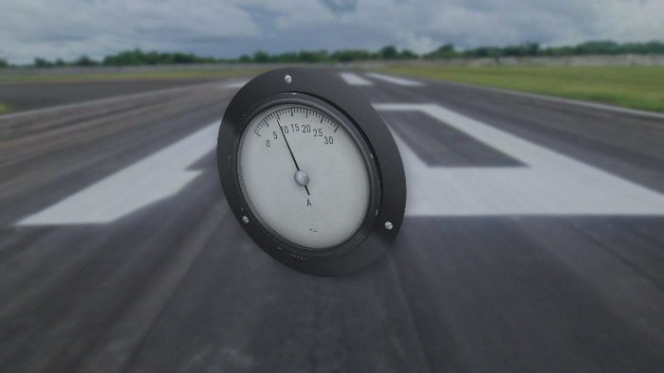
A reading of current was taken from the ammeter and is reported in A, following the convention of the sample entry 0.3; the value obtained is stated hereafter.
10
